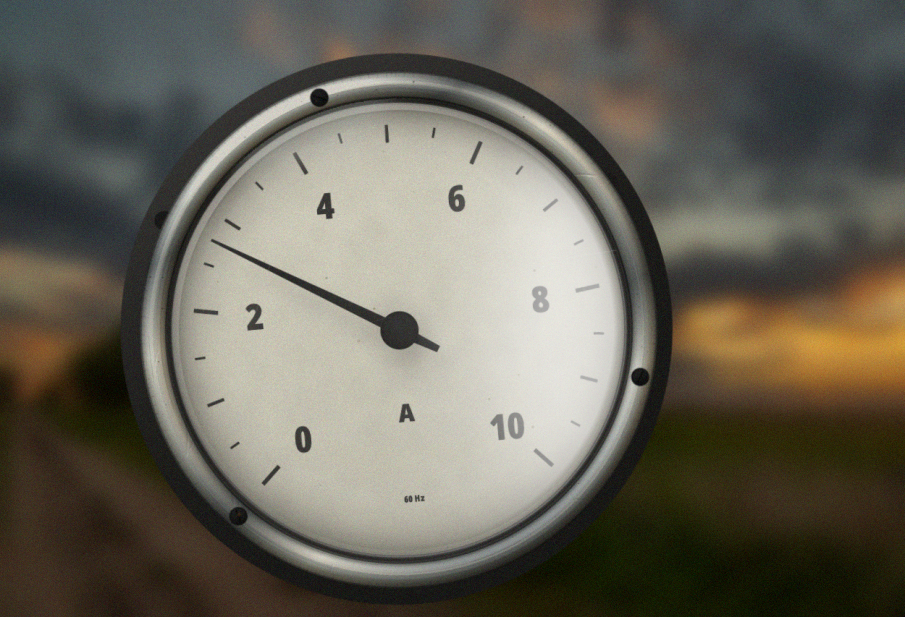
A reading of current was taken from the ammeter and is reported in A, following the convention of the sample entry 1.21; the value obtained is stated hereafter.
2.75
